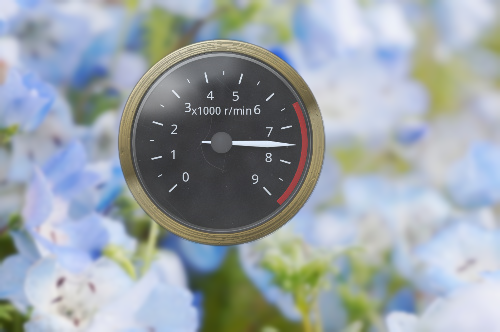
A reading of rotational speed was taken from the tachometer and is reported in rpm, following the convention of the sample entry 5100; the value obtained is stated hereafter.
7500
